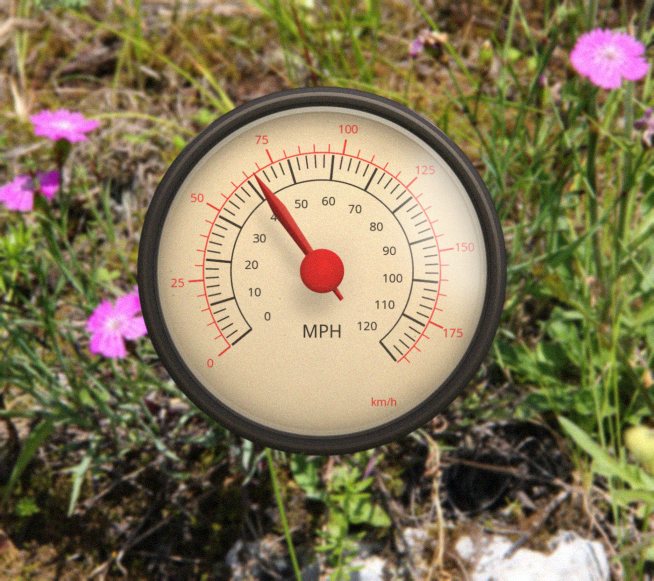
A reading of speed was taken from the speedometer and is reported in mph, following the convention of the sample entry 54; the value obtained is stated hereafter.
42
